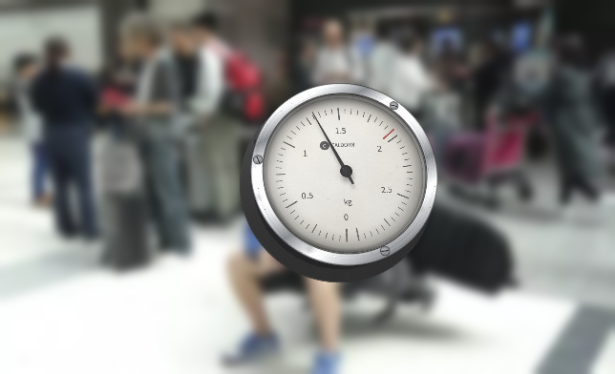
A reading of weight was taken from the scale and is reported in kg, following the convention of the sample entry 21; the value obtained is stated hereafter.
1.3
